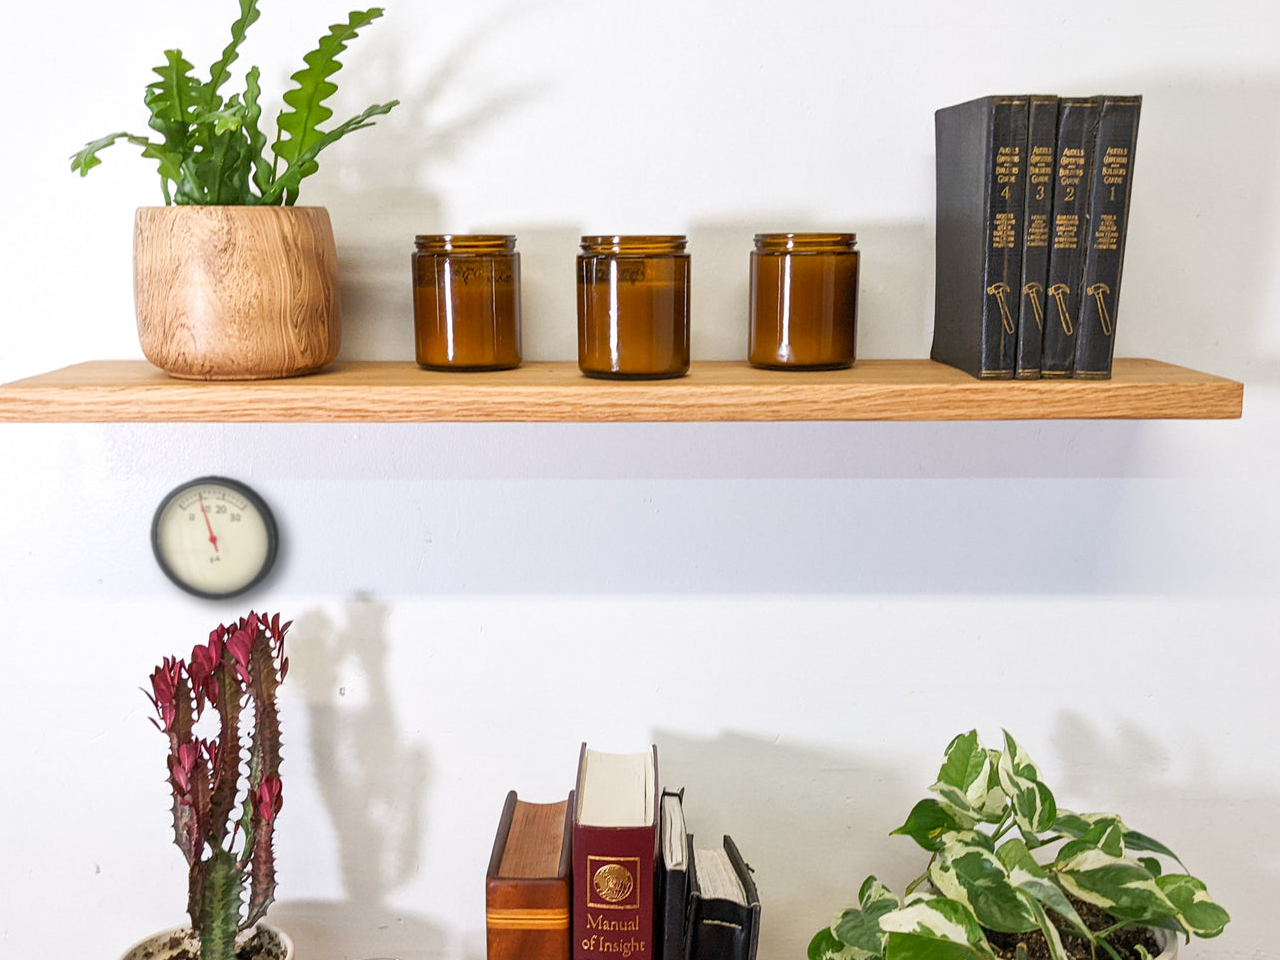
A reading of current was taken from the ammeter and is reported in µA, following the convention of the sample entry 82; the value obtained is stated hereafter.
10
